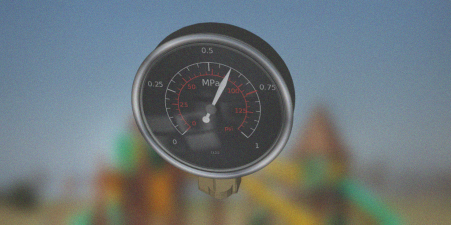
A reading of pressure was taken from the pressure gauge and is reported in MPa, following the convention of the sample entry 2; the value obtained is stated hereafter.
0.6
